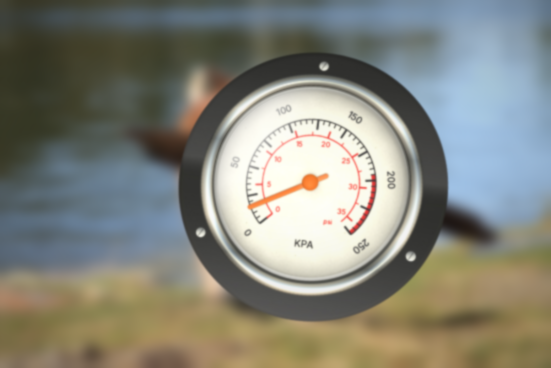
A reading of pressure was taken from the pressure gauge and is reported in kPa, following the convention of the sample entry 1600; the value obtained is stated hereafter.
15
